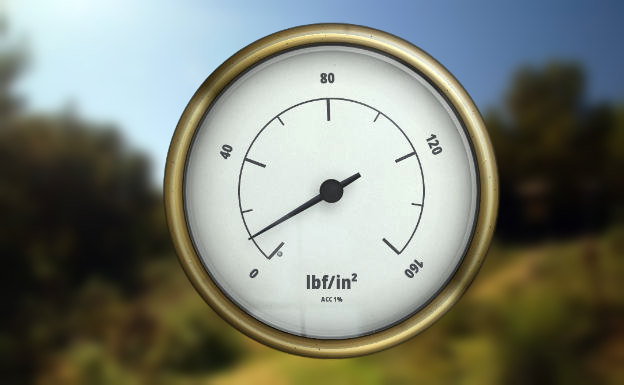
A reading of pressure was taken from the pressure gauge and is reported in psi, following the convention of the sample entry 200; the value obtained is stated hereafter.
10
